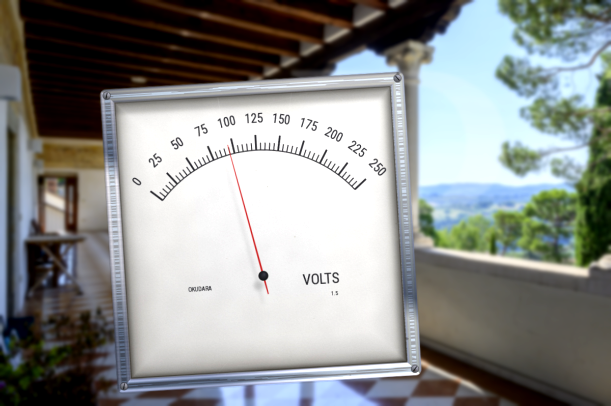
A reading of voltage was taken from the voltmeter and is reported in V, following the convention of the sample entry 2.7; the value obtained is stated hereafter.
95
